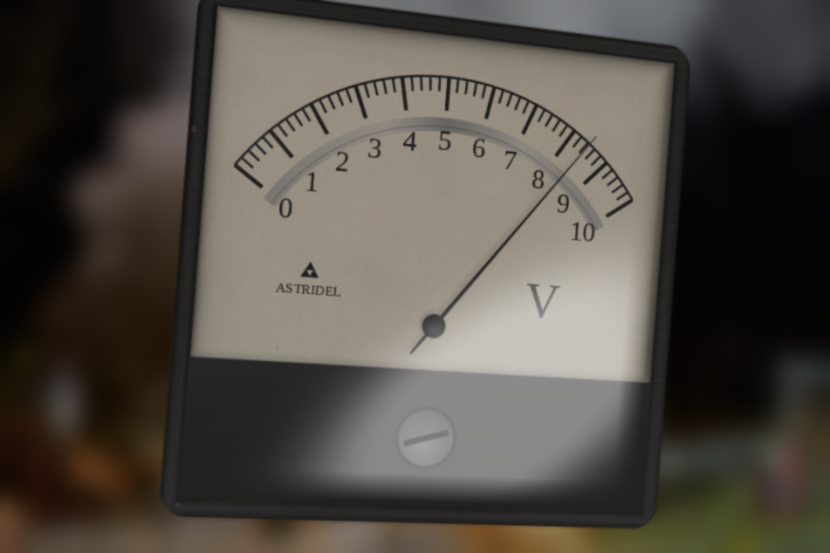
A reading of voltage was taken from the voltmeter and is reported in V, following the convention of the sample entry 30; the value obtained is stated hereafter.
8.4
